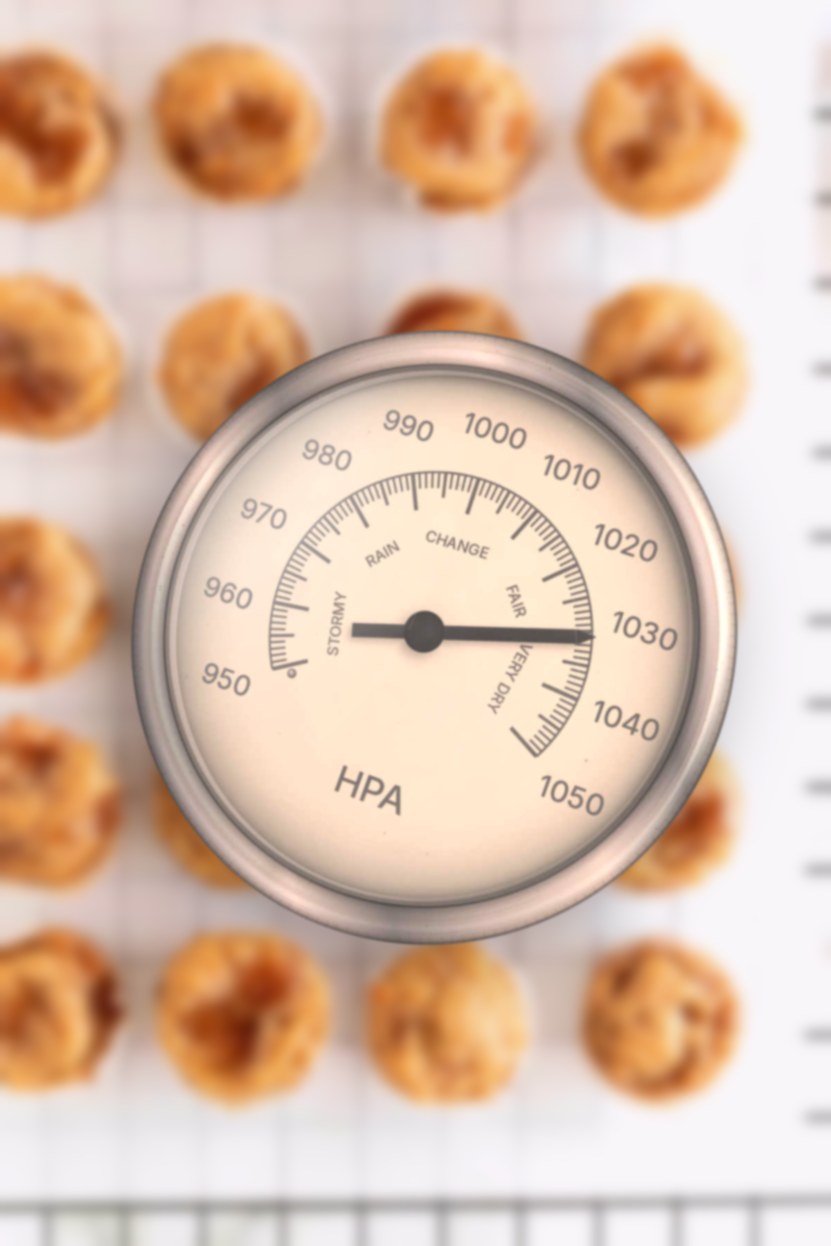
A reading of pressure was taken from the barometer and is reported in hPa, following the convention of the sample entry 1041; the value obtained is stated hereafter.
1031
